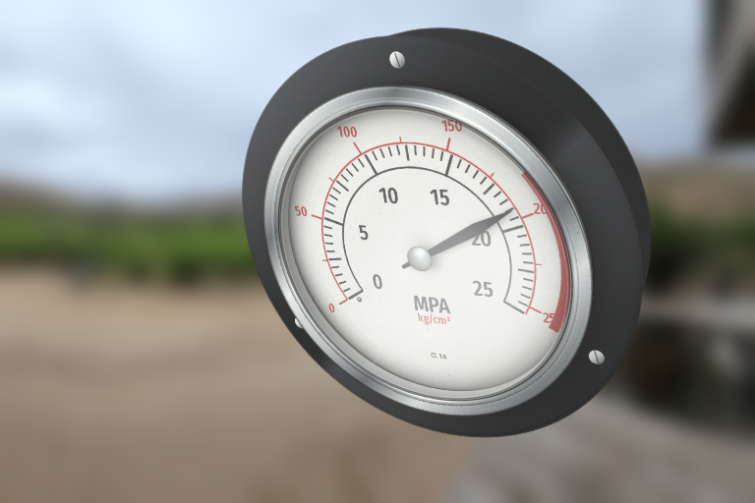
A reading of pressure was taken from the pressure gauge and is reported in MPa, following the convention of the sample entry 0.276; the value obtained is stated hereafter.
19
